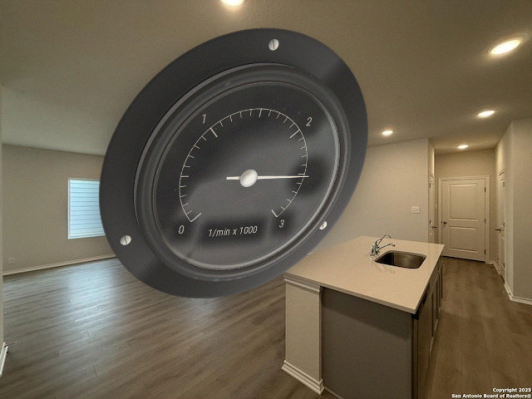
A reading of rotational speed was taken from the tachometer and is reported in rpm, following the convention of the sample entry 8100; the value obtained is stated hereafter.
2500
